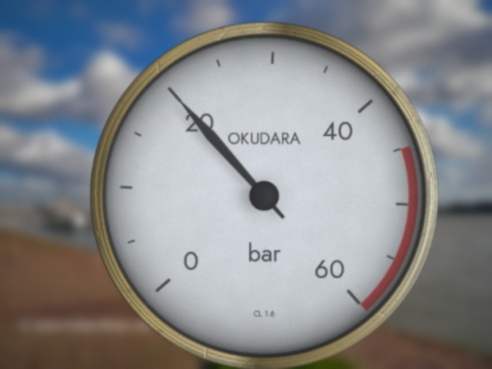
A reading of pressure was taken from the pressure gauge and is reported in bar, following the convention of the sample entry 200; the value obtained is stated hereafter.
20
